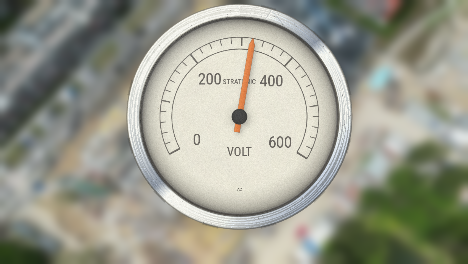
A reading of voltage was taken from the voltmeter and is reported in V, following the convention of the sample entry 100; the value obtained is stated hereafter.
320
